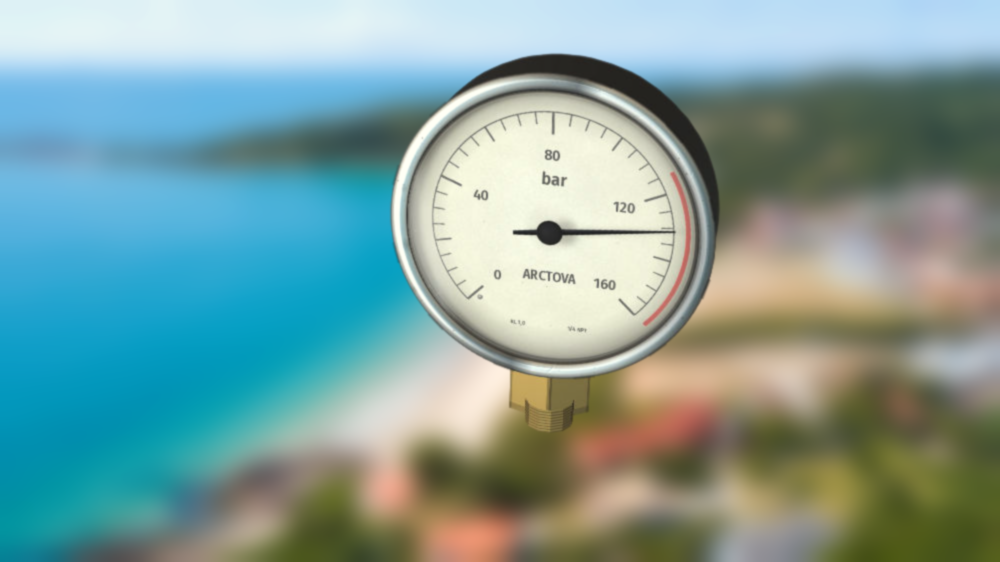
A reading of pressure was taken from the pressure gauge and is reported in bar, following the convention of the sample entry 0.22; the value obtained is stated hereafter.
130
